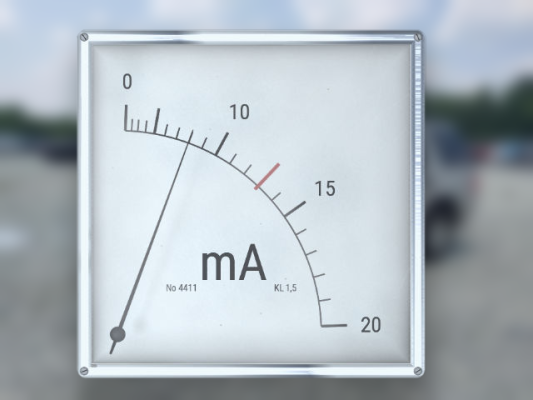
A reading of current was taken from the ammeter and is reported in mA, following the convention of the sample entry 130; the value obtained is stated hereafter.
8
